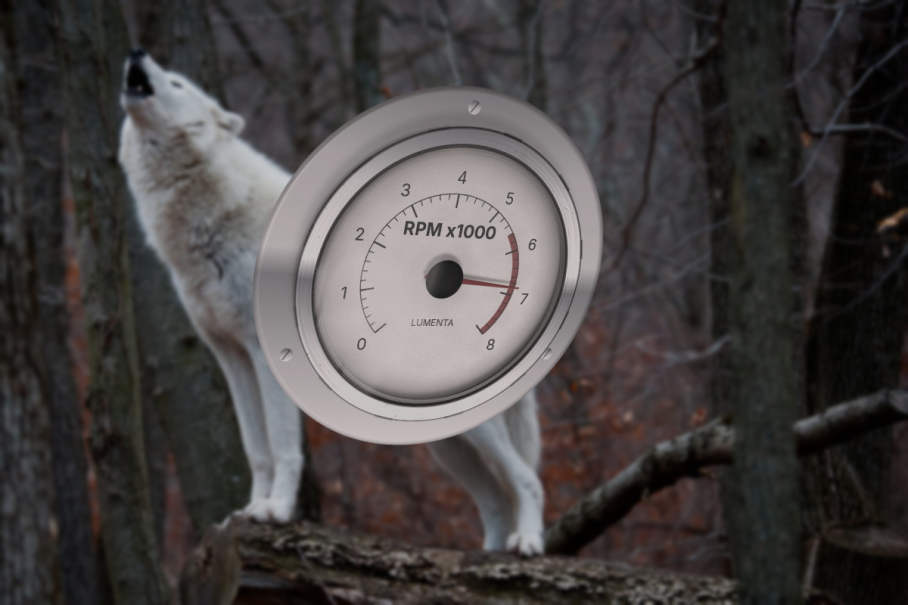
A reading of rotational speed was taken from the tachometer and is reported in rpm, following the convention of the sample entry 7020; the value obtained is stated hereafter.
6800
